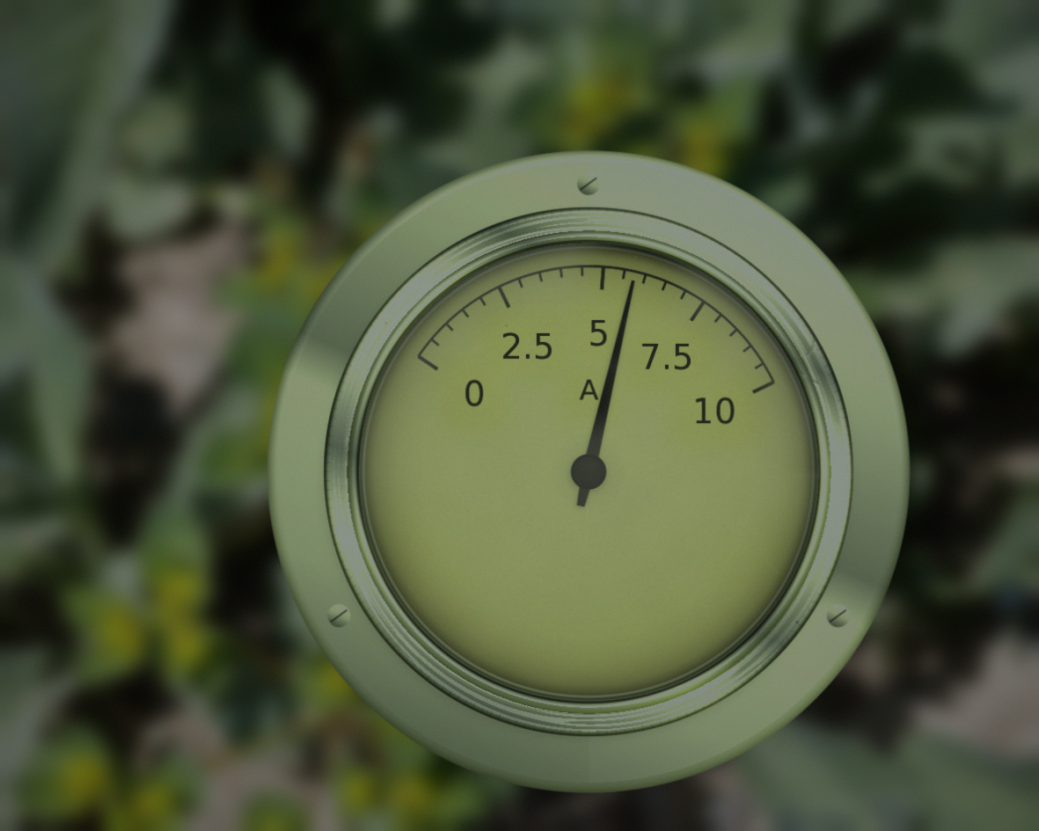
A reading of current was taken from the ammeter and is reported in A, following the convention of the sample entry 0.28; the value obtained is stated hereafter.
5.75
